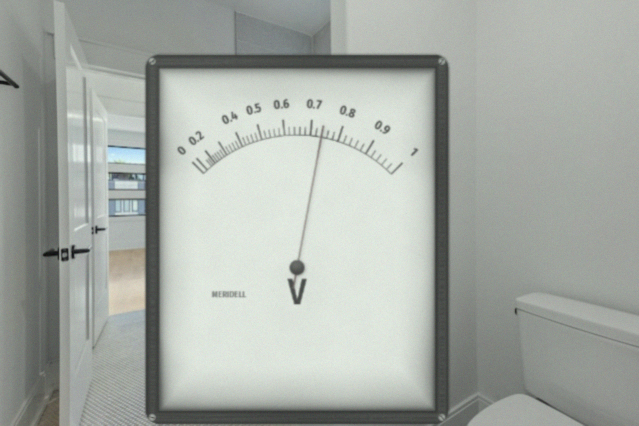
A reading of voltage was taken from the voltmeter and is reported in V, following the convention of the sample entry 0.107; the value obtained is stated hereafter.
0.74
